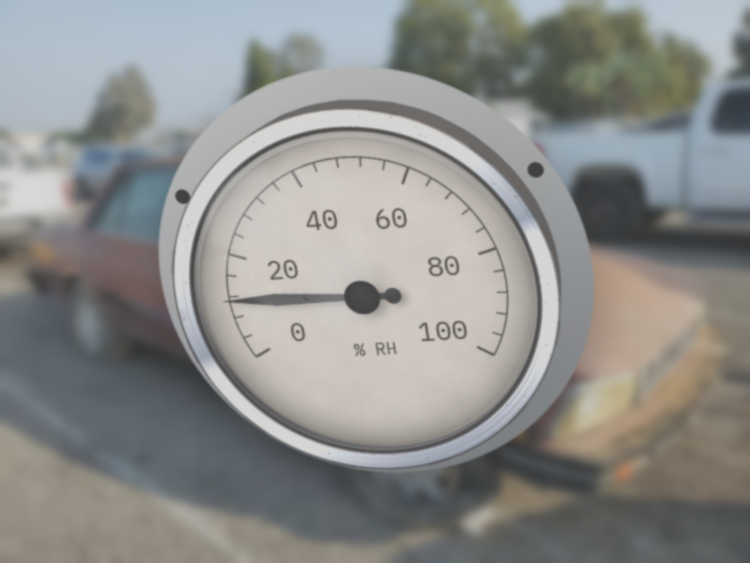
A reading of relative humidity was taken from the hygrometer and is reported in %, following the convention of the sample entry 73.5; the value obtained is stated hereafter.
12
